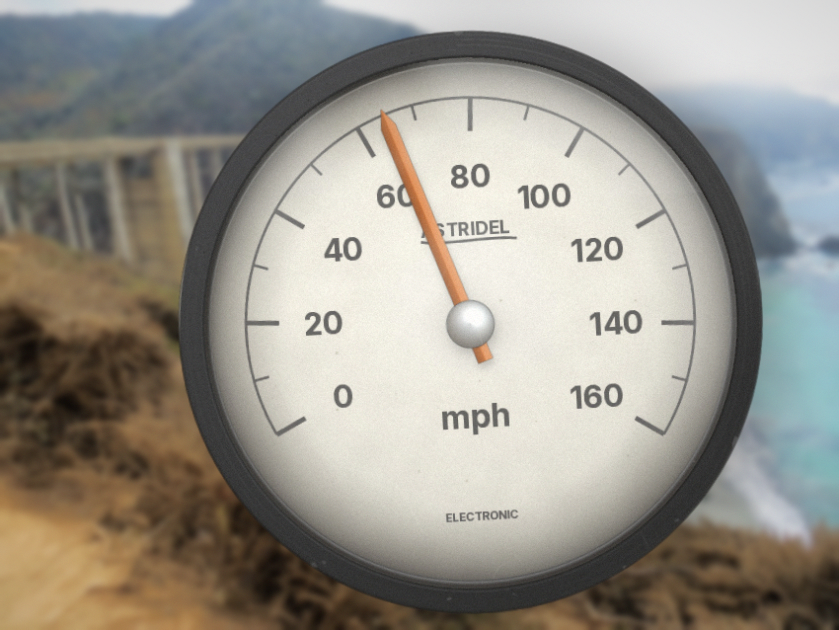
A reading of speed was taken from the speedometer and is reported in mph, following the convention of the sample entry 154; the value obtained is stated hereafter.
65
